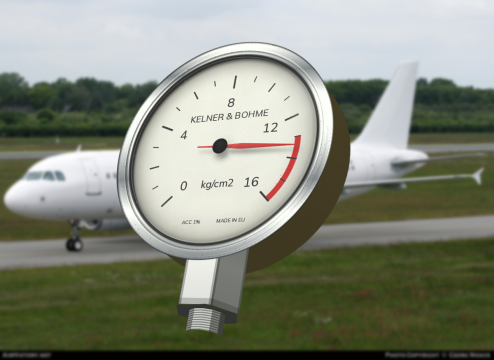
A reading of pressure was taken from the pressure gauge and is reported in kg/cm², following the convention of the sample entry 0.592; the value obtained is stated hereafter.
13.5
